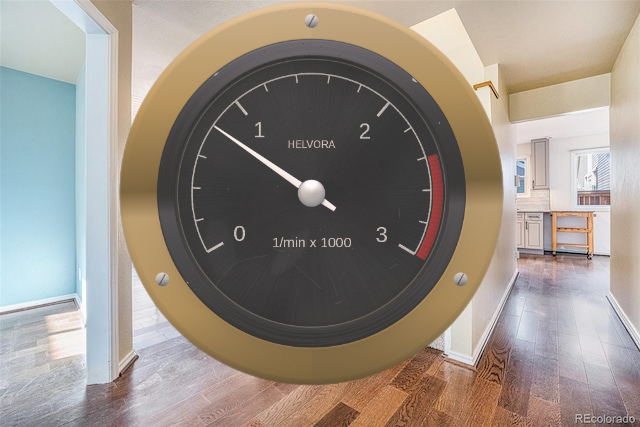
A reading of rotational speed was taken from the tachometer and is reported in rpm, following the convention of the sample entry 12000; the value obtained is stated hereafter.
800
